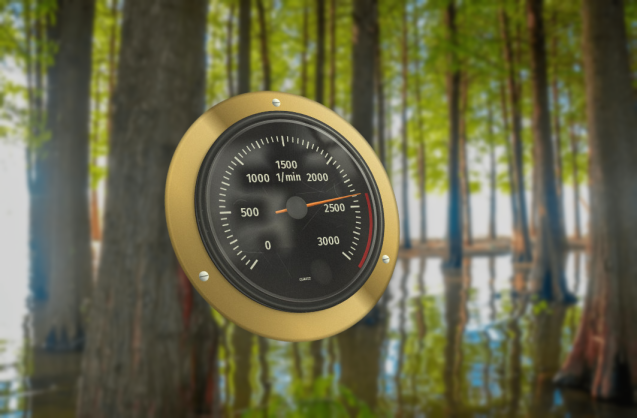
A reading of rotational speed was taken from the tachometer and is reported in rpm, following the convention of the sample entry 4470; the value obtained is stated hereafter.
2400
